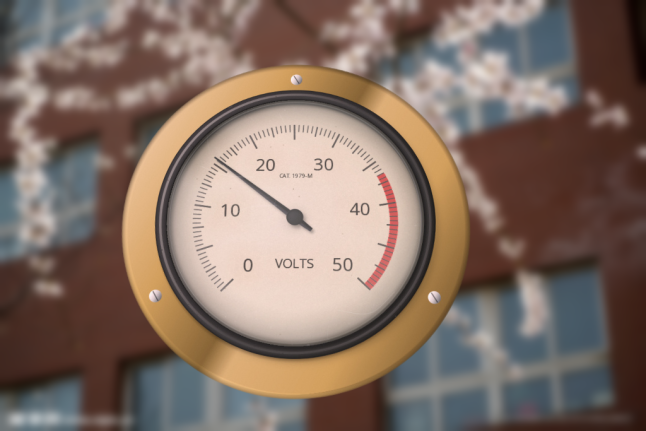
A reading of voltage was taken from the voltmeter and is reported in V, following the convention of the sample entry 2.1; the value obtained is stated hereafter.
15.5
